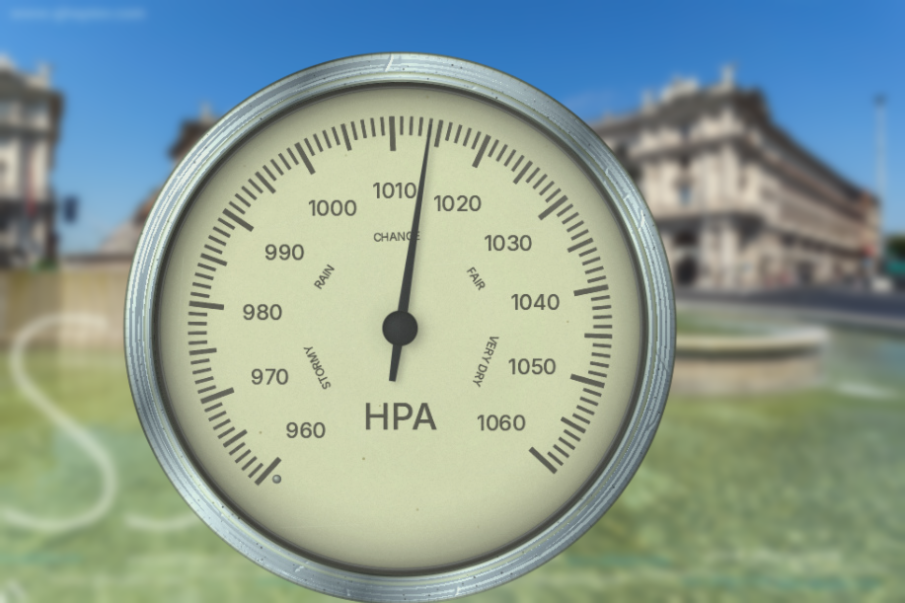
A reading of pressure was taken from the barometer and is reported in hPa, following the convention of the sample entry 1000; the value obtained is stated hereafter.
1014
